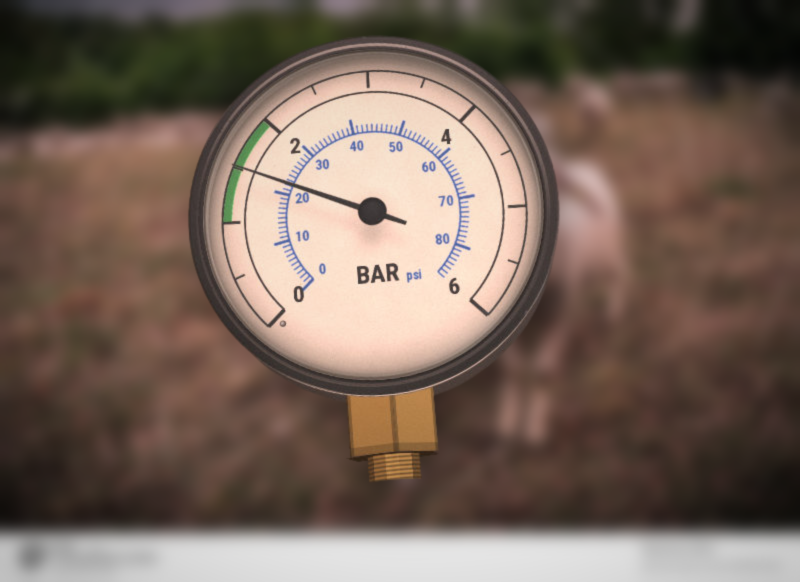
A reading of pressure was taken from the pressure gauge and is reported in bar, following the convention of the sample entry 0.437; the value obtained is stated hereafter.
1.5
